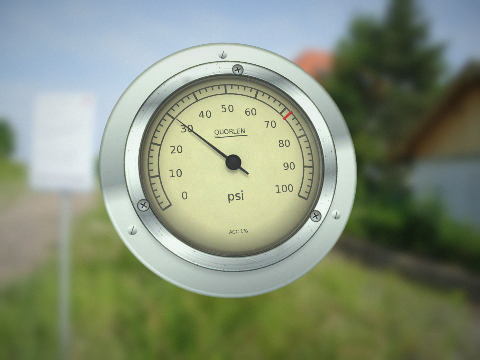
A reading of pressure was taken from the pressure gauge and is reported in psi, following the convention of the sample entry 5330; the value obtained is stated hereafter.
30
